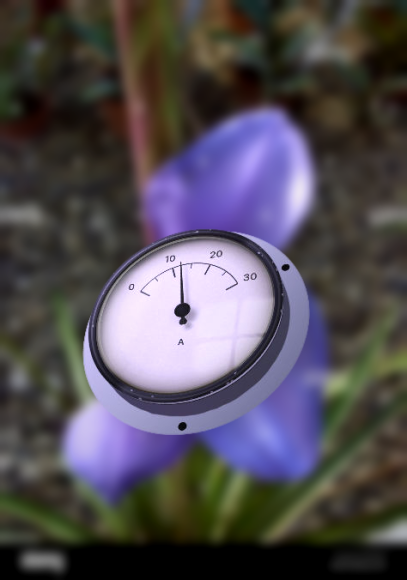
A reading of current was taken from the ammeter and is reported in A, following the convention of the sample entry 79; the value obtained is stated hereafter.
12.5
